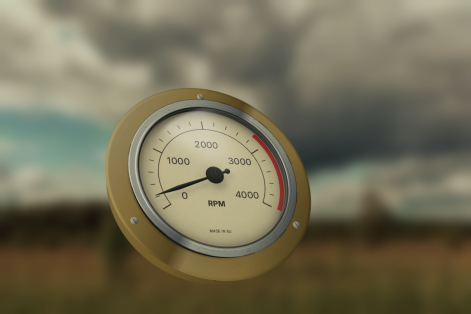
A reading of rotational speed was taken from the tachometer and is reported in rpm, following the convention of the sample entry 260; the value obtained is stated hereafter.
200
